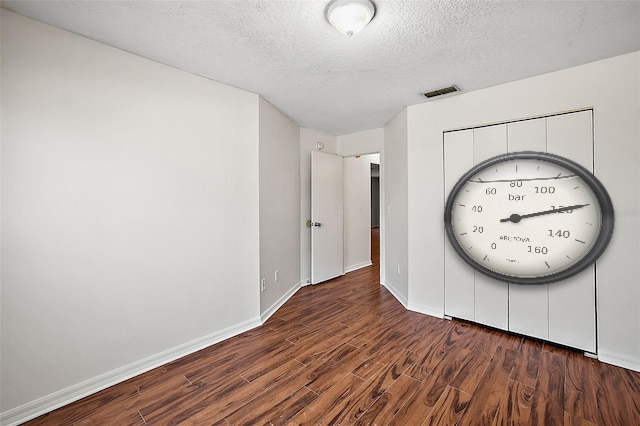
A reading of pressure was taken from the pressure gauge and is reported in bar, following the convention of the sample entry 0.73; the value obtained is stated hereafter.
120
